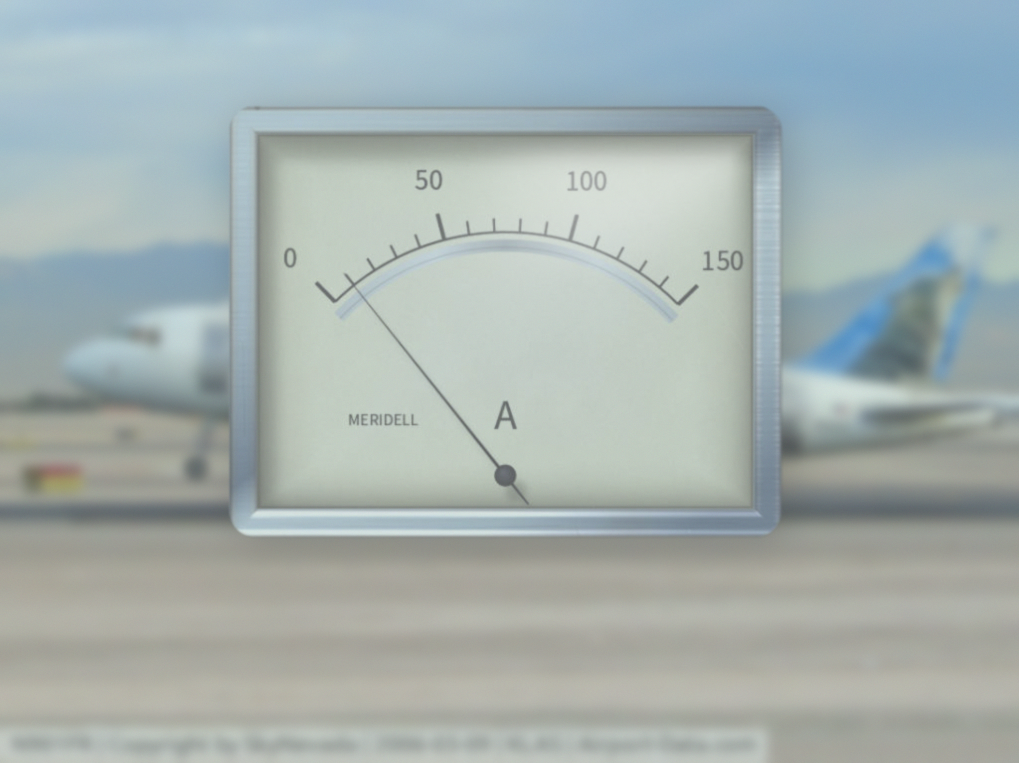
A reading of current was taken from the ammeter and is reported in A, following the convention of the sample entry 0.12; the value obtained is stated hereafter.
10
